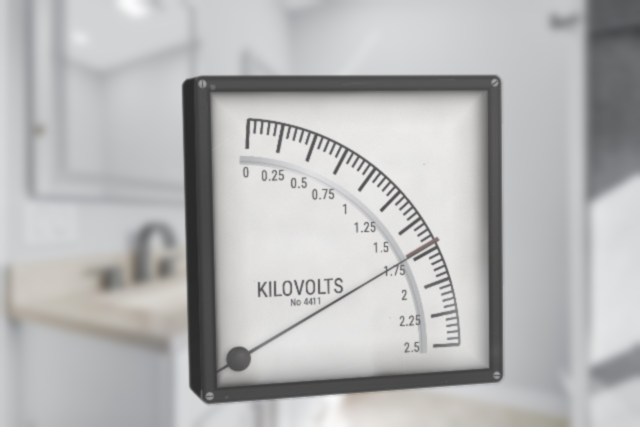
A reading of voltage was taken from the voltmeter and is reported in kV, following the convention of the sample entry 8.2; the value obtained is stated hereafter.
1.7
